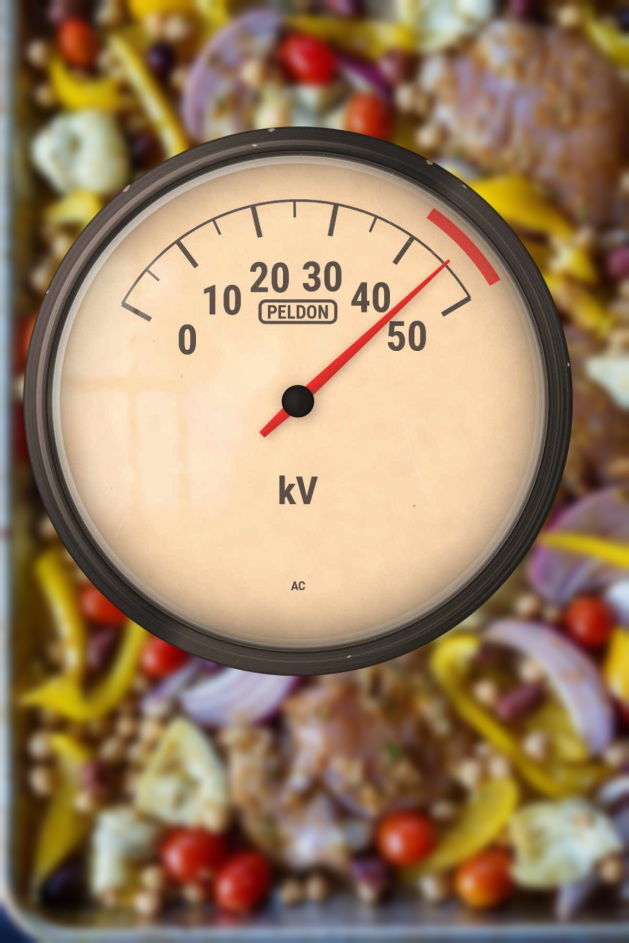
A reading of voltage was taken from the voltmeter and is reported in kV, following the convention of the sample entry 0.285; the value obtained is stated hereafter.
45
